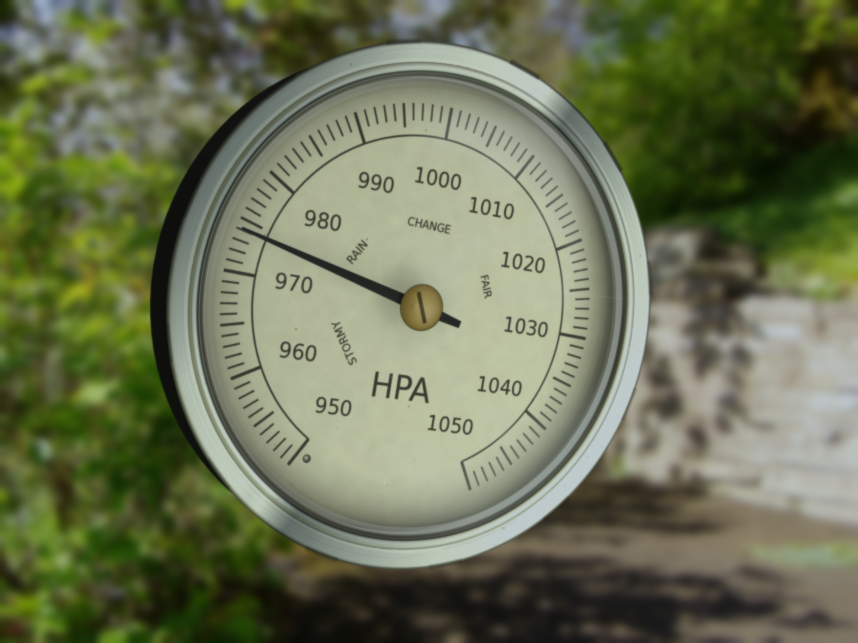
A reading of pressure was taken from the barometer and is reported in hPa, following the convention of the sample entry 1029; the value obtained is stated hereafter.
974
